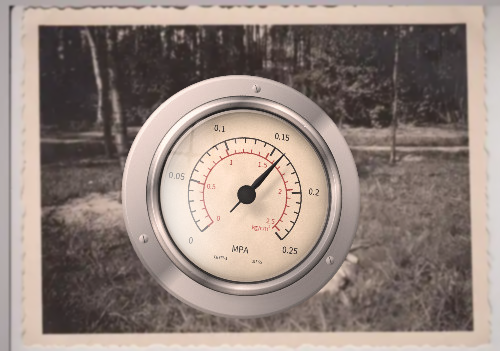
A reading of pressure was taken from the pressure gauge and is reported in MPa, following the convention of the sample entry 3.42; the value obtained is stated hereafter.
0.16
